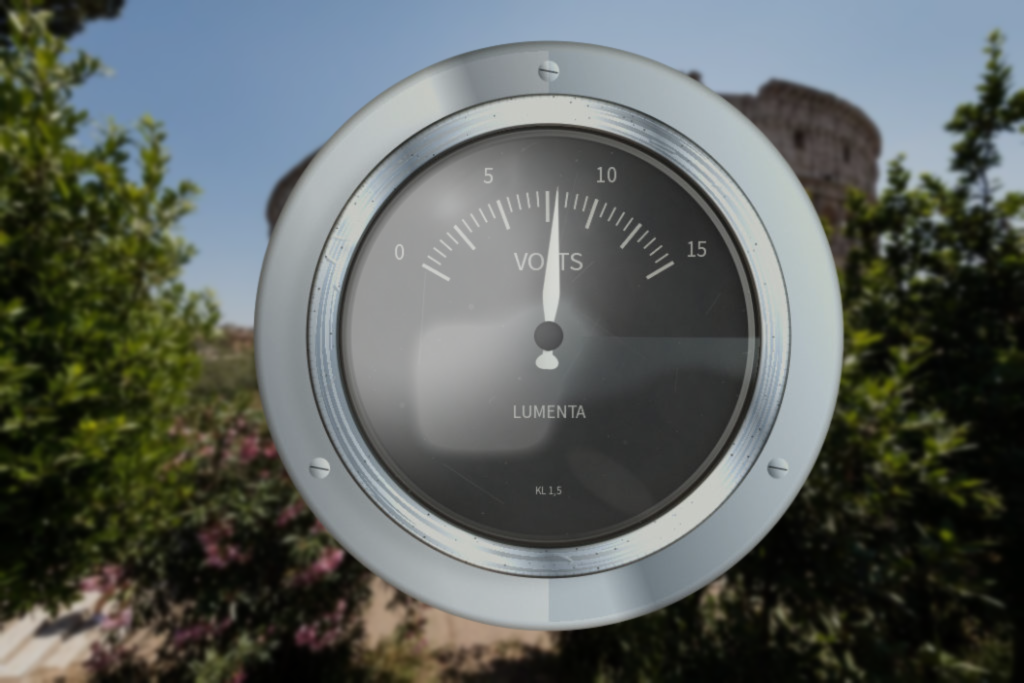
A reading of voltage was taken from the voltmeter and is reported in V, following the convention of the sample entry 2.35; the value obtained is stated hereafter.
8
